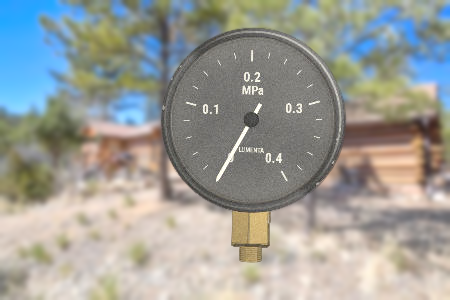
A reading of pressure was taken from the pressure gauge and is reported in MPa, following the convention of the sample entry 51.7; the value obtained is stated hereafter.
0
